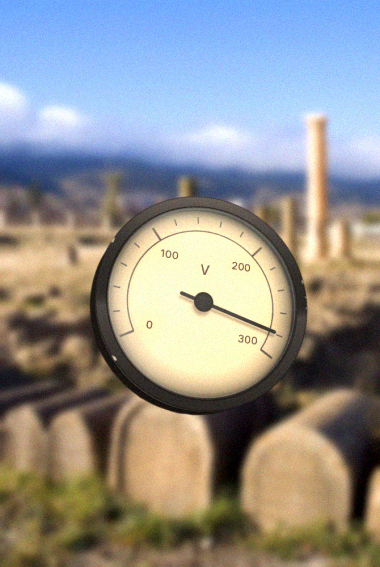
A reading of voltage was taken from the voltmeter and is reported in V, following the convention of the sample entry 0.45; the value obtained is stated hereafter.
280
